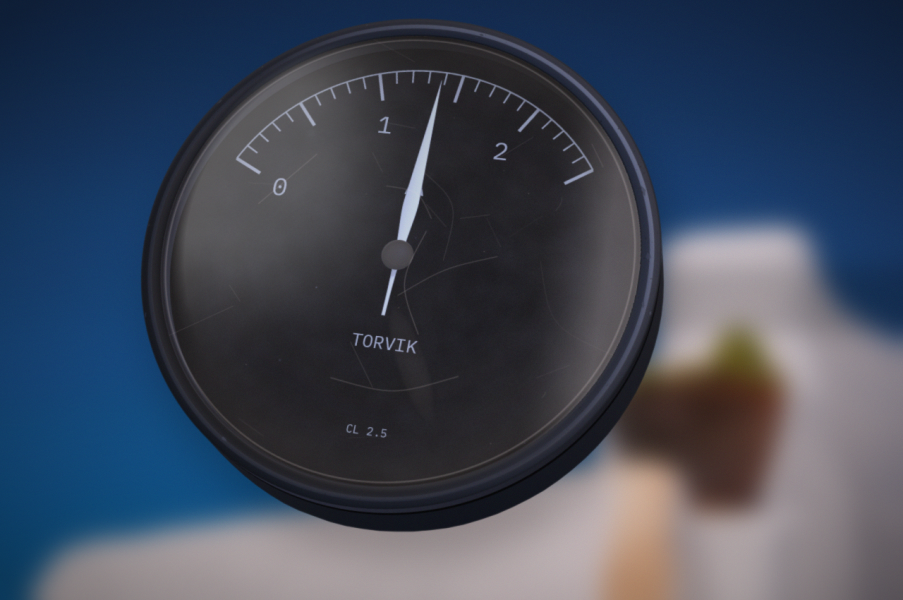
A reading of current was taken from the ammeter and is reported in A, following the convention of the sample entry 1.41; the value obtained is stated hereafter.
1.4
